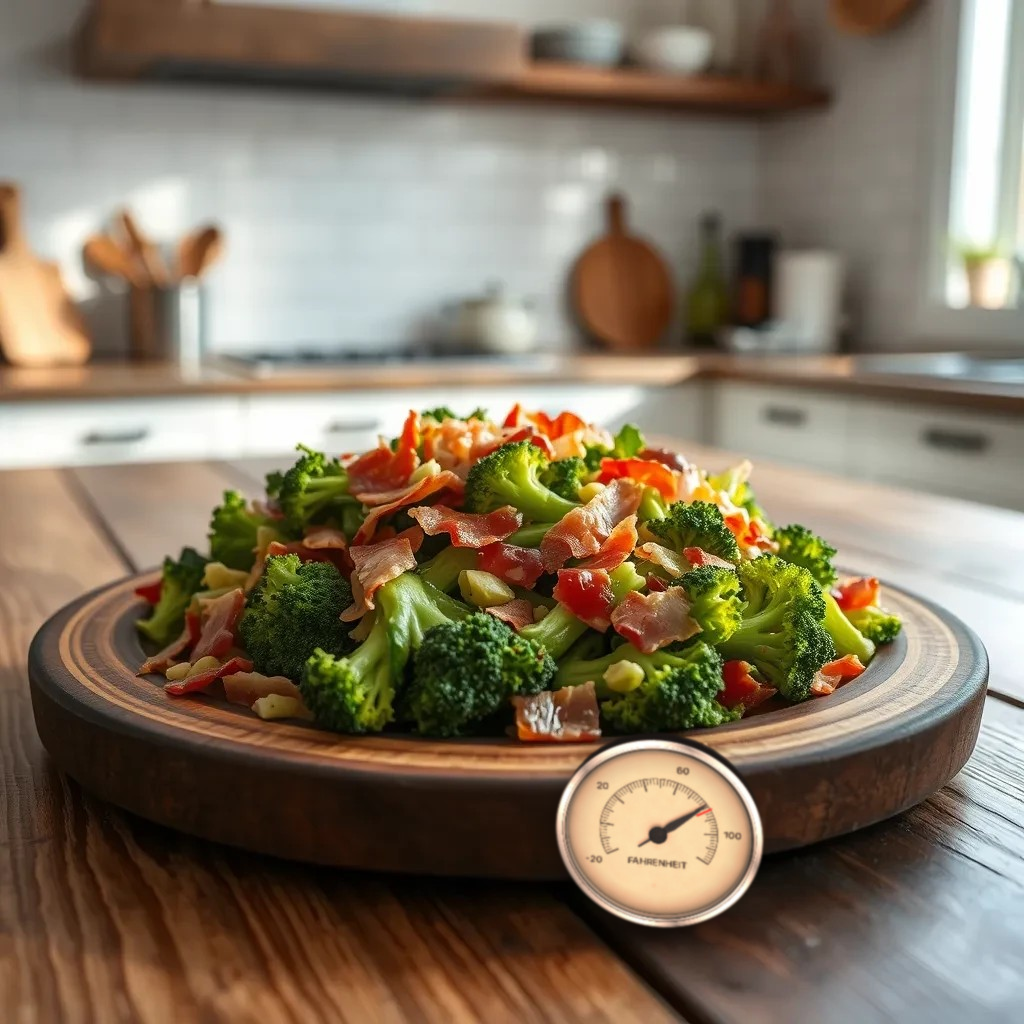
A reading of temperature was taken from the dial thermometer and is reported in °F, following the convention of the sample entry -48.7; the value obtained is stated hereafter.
80
